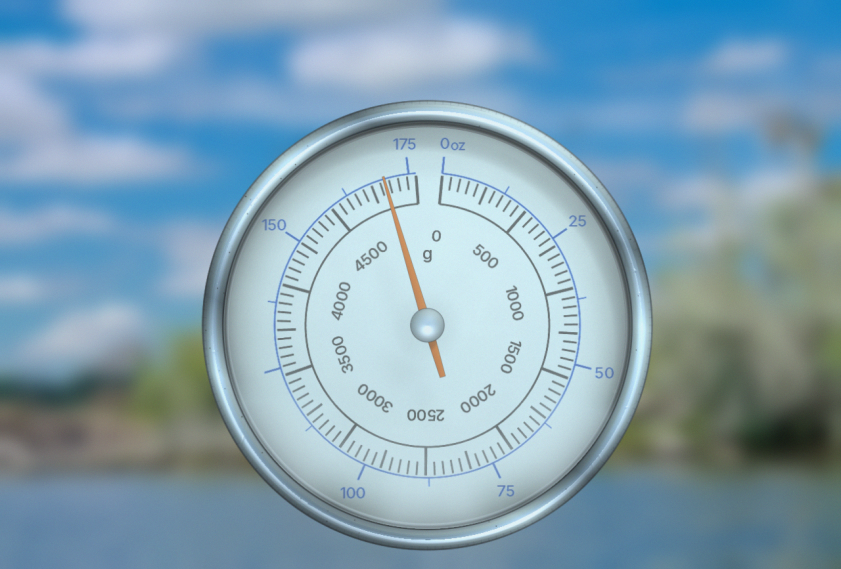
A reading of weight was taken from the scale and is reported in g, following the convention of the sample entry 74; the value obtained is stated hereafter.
4825
